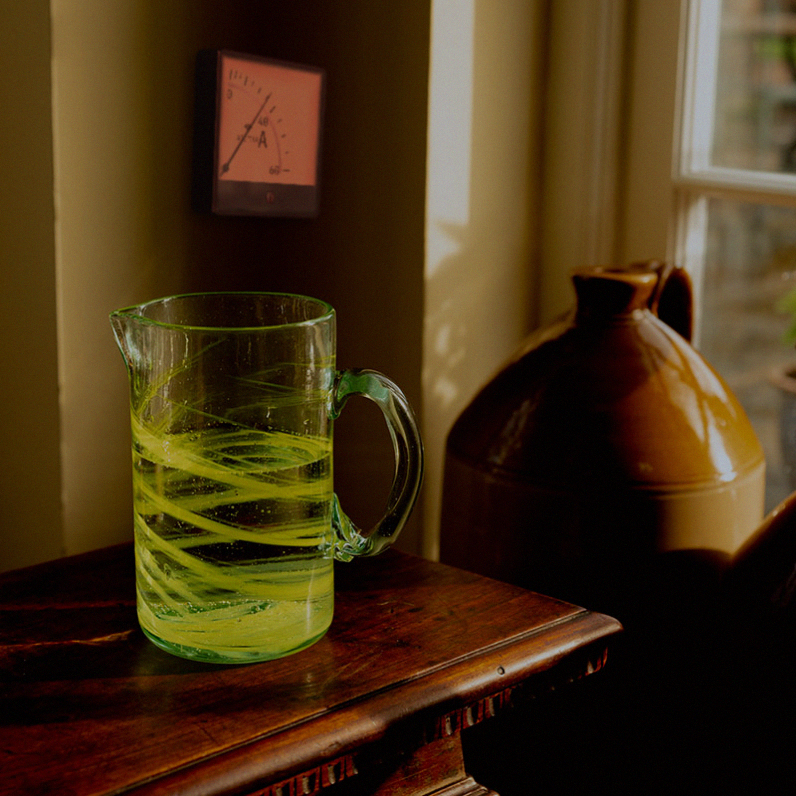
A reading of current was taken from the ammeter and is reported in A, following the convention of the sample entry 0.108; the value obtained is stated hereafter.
35
